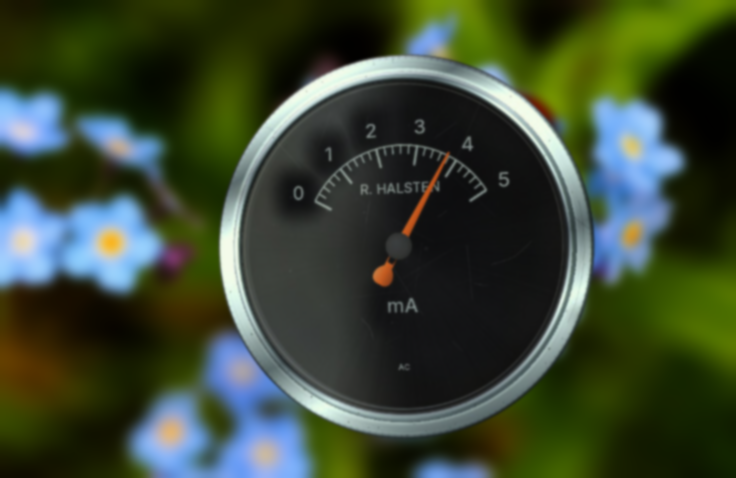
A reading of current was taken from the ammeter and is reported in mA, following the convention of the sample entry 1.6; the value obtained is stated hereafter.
3.8
